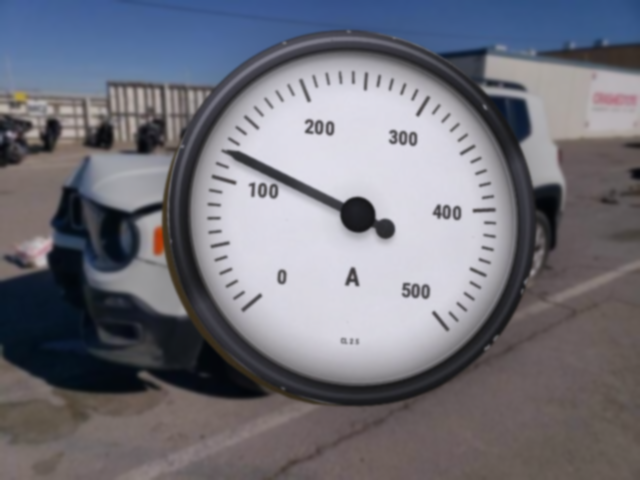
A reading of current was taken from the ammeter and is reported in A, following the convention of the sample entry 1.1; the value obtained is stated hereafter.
120
